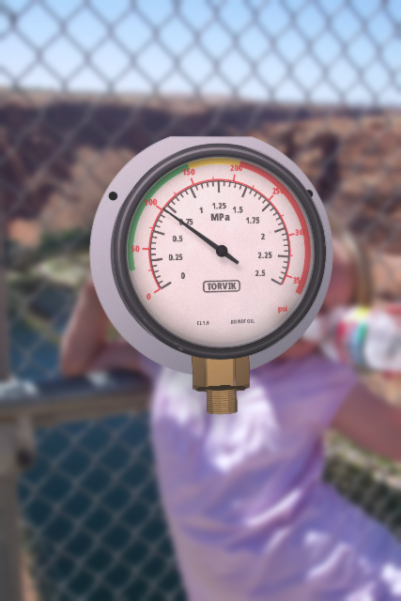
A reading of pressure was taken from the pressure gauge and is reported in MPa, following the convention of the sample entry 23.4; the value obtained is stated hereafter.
0.7
